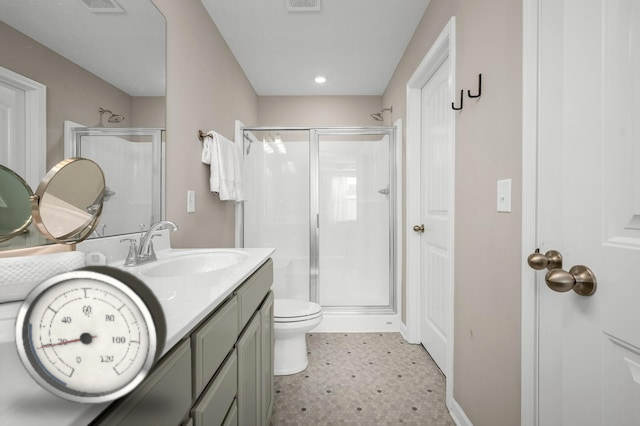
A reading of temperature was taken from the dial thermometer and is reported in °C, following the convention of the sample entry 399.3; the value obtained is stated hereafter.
20
